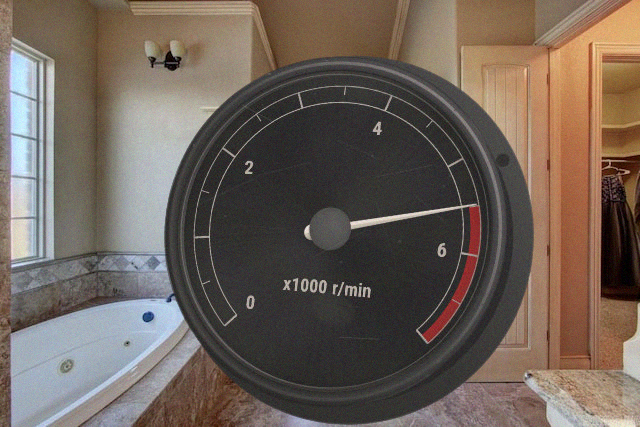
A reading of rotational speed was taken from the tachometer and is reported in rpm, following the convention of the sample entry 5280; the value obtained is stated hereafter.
5500
